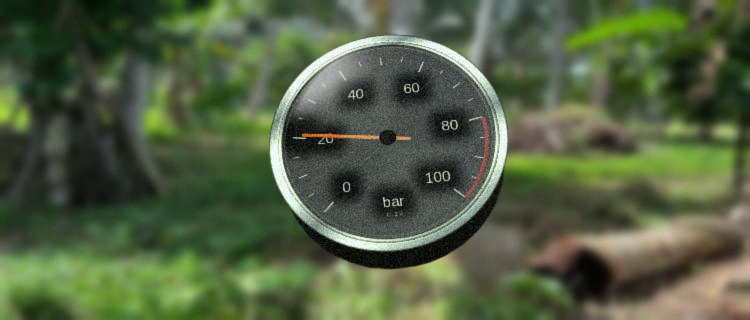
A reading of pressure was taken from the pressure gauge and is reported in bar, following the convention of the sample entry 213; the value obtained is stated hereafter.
20
